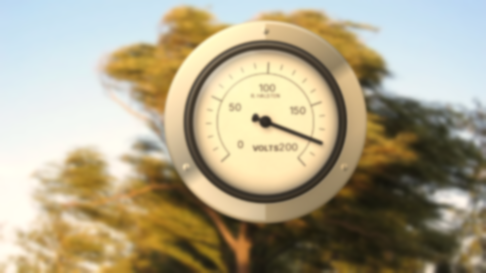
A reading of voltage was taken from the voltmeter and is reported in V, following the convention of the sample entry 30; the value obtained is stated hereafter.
180
